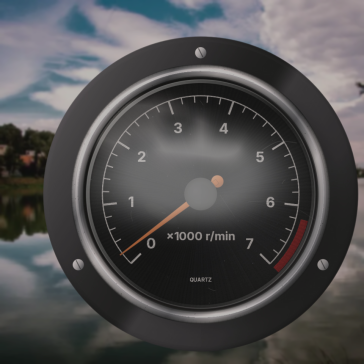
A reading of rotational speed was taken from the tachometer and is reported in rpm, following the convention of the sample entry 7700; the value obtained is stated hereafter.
200
